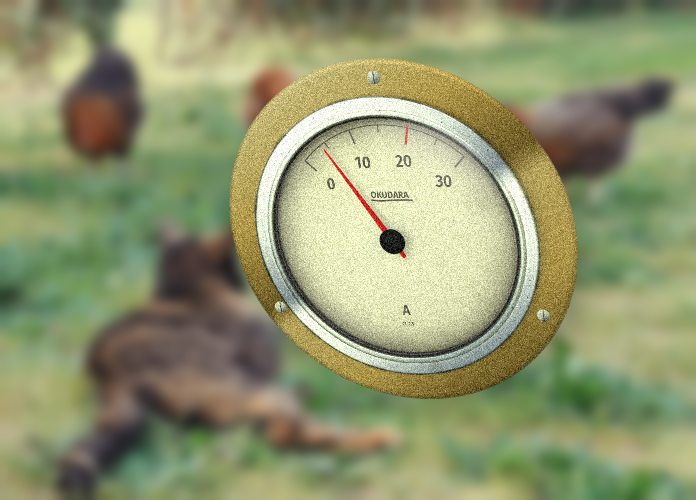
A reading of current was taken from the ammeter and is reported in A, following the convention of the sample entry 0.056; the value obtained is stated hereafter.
5
